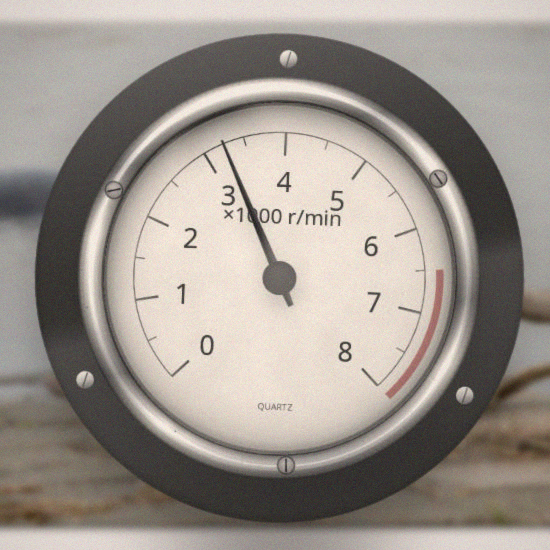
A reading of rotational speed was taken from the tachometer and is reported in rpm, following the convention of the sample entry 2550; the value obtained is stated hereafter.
3250
